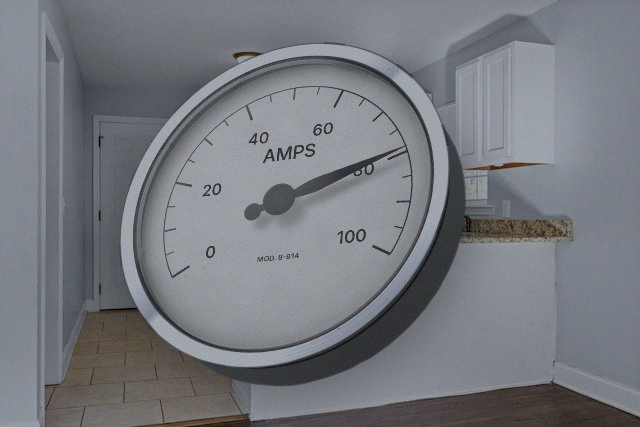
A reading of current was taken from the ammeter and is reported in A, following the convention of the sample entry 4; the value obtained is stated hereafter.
80
